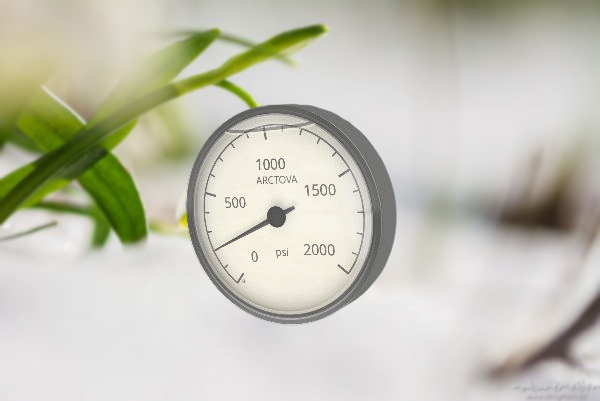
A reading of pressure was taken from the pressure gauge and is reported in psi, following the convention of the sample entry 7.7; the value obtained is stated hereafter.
200
